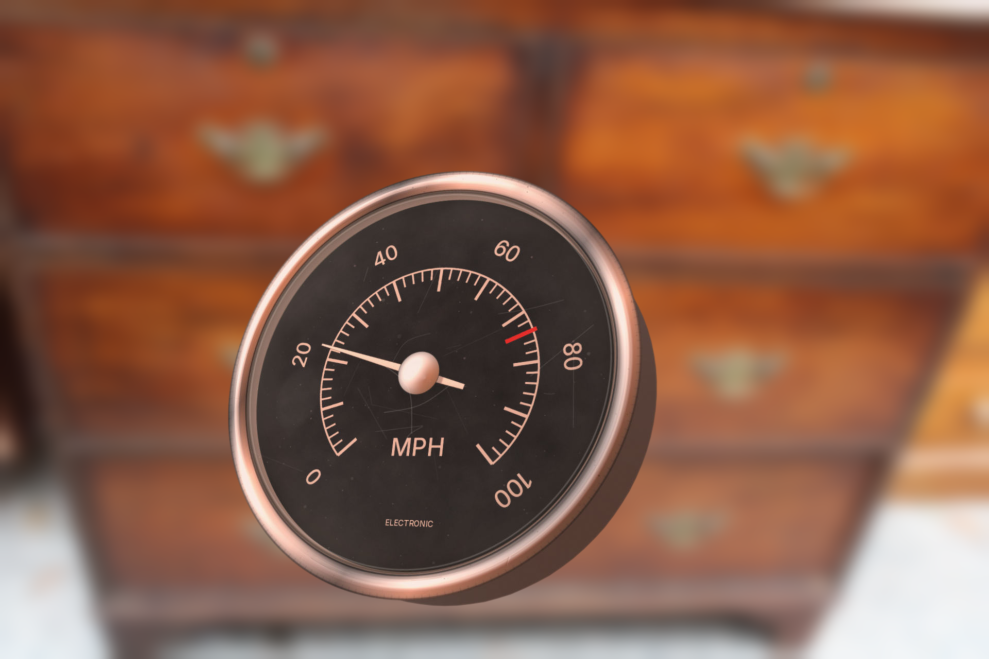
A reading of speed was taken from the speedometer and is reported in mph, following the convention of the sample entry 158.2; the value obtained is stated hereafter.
22
